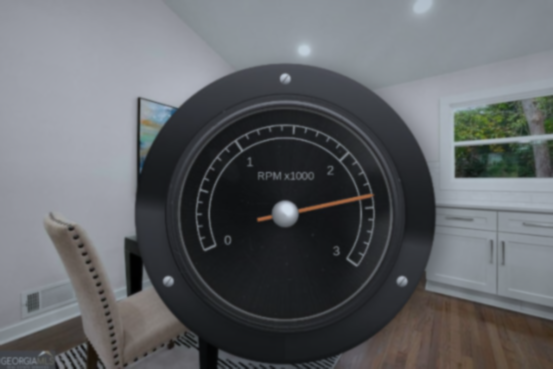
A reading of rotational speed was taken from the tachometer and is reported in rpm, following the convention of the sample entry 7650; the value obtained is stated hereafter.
2400
